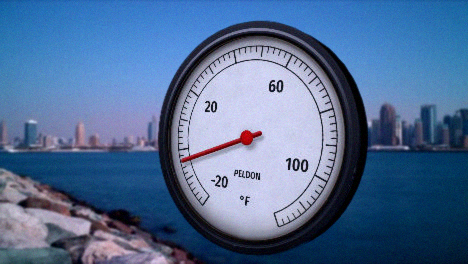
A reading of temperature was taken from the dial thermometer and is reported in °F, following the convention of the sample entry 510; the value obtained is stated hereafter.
-4
